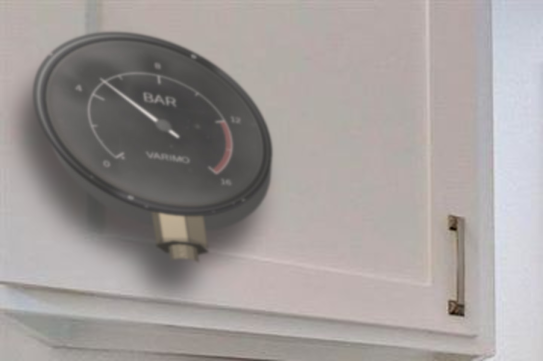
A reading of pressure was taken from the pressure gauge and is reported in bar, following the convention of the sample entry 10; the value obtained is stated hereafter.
5
